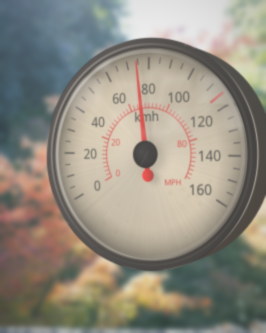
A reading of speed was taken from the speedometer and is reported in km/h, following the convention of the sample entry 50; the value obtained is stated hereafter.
75
